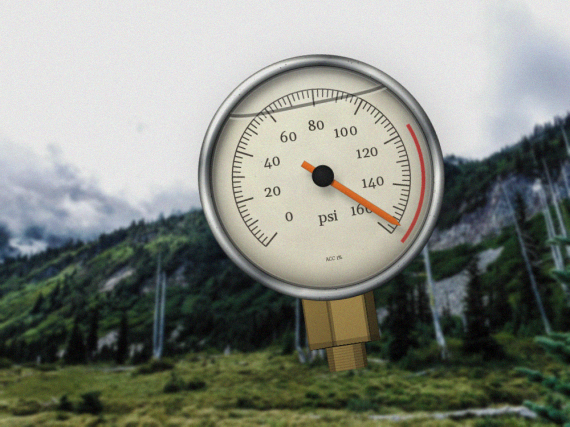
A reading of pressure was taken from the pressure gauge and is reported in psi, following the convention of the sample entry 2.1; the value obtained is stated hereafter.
156
